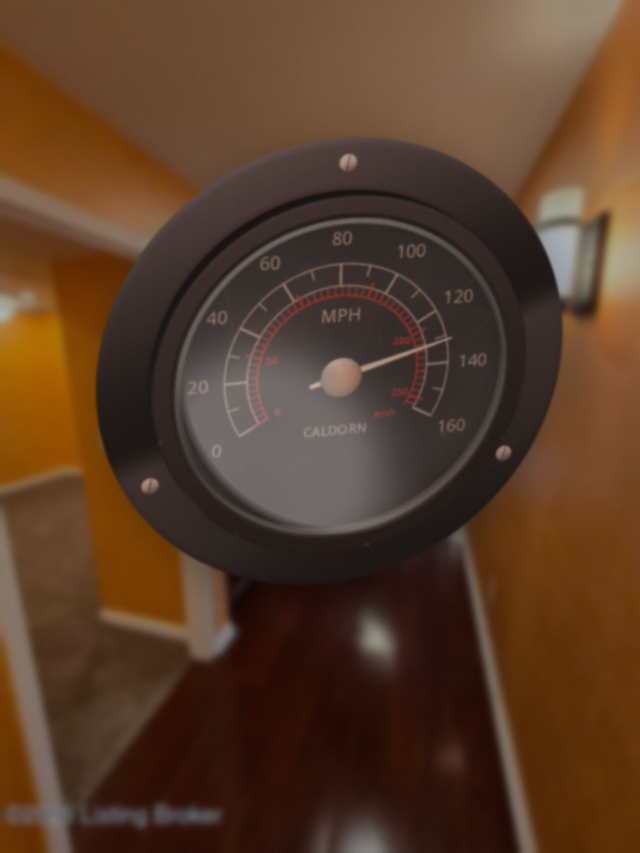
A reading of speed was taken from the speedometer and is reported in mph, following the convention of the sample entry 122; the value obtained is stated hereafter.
130
